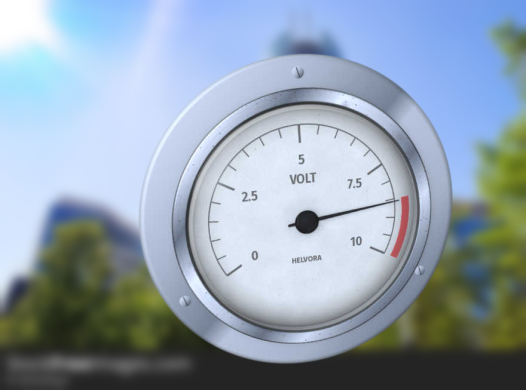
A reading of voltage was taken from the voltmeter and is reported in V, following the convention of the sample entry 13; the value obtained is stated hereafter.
8.5
